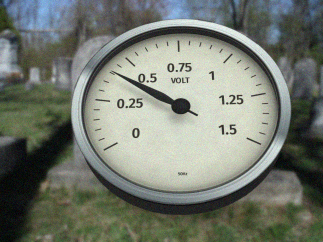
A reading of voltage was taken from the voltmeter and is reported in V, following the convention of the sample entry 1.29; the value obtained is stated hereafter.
0.4
